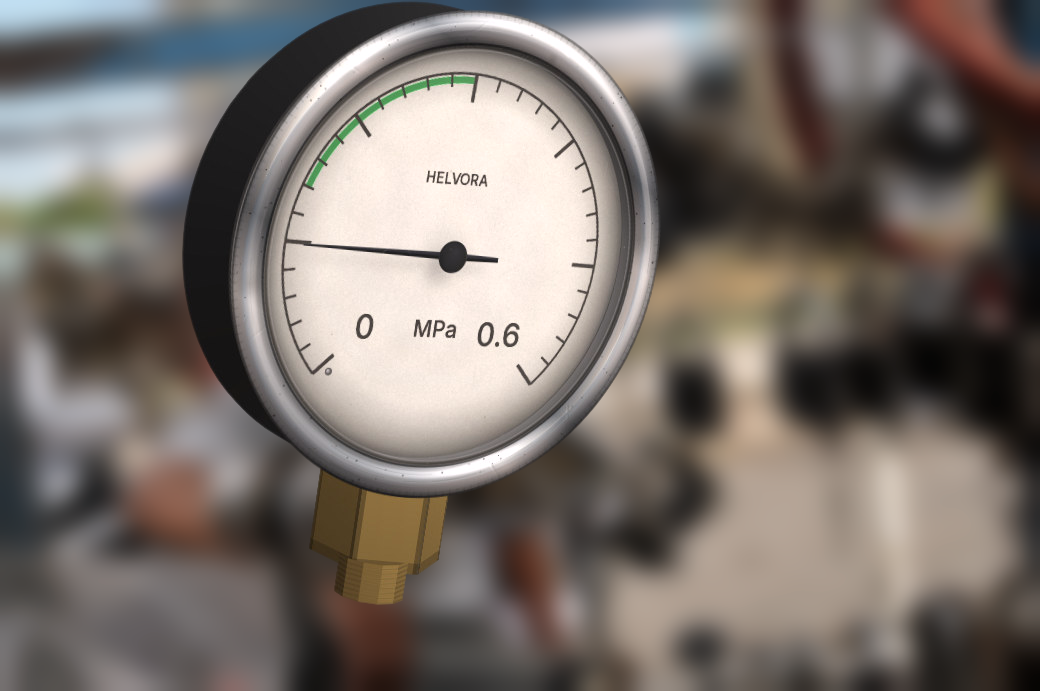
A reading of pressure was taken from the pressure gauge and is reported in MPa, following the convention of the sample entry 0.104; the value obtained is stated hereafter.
0.1
